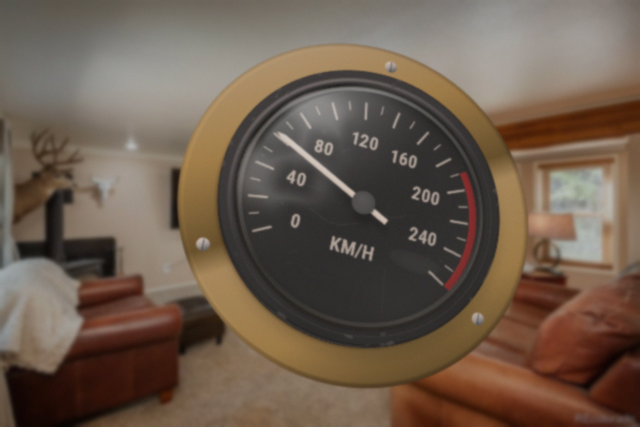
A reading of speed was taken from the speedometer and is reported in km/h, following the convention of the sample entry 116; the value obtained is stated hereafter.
60
